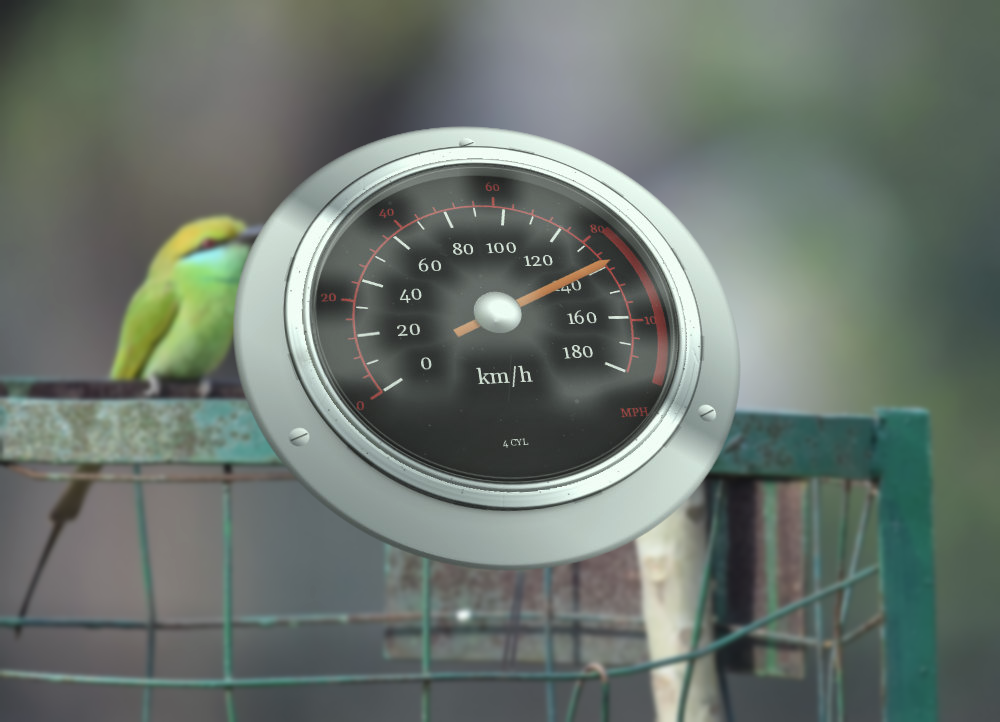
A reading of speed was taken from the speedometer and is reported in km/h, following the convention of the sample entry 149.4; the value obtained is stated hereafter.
140
